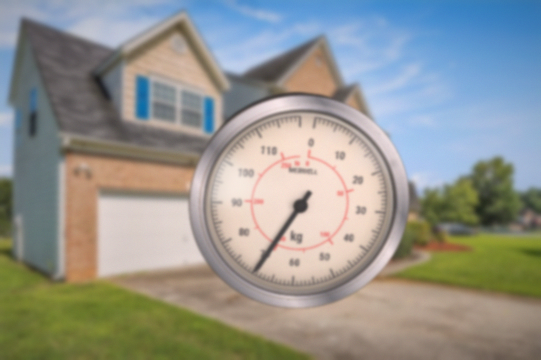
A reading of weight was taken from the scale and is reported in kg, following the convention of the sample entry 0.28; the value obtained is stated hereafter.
70
